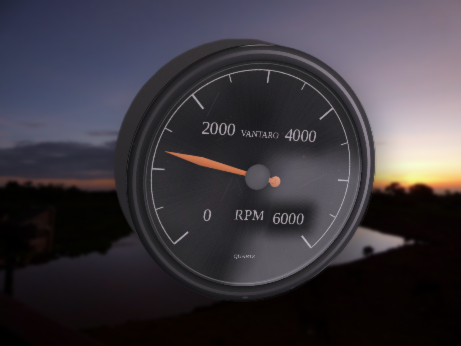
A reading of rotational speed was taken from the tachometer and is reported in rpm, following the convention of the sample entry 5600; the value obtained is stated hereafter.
1250
